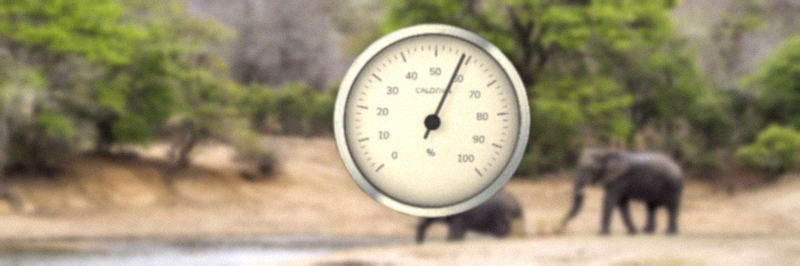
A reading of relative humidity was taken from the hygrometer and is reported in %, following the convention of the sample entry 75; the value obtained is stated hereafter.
58
